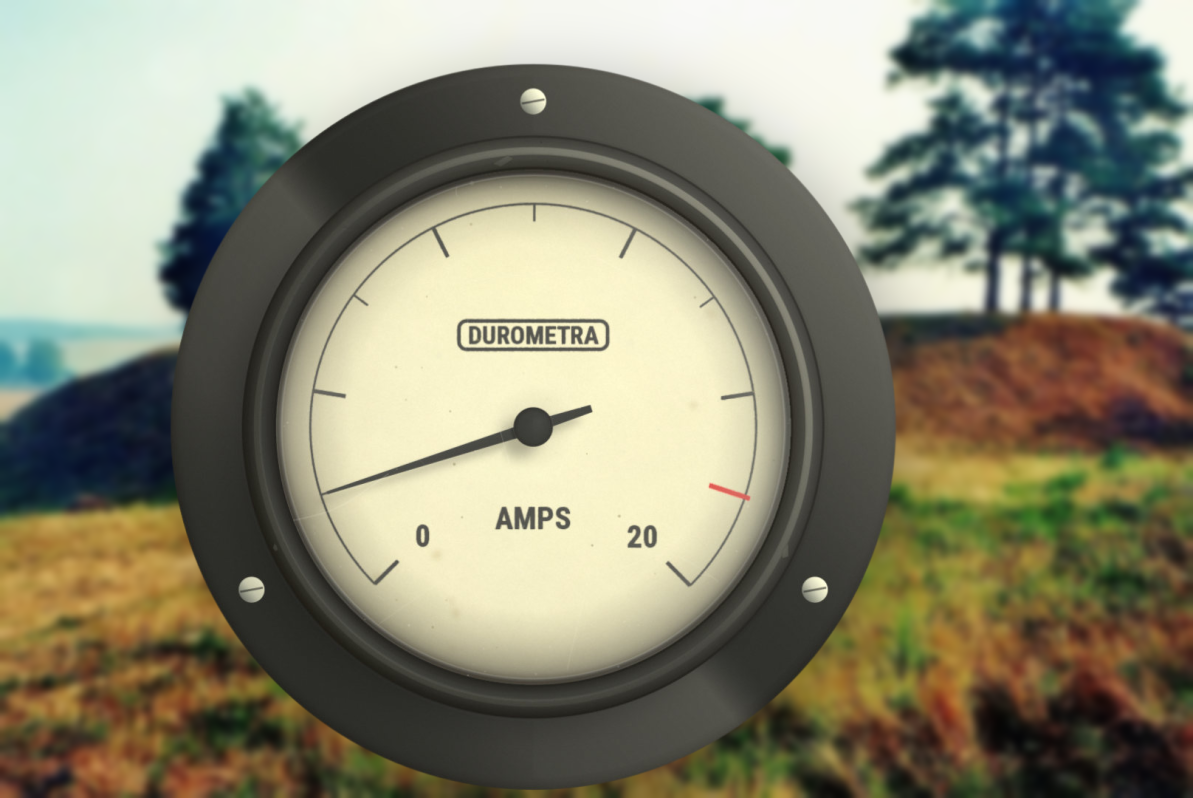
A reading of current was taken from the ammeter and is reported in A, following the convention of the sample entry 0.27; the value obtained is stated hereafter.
2
